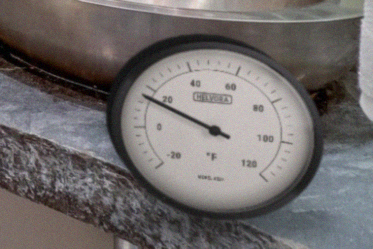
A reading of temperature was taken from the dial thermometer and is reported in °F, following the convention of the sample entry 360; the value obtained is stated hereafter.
16
